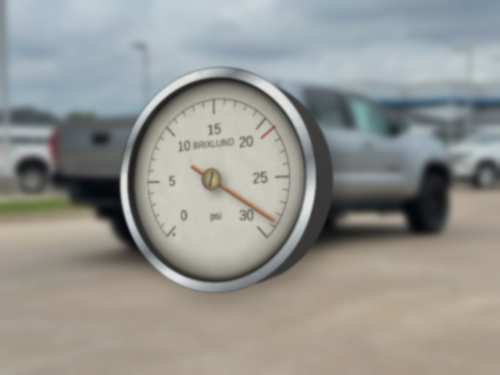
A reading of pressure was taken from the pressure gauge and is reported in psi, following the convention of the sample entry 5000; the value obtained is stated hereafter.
28.5
